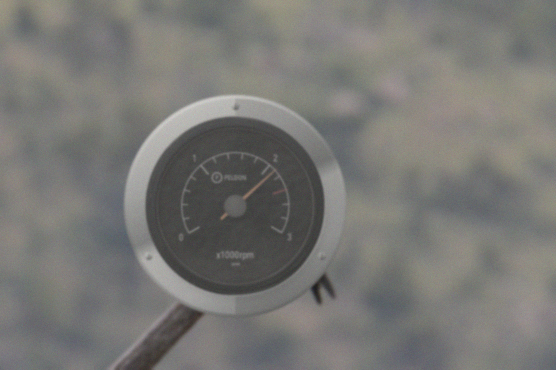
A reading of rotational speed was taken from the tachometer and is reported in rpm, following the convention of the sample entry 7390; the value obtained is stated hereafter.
2100
